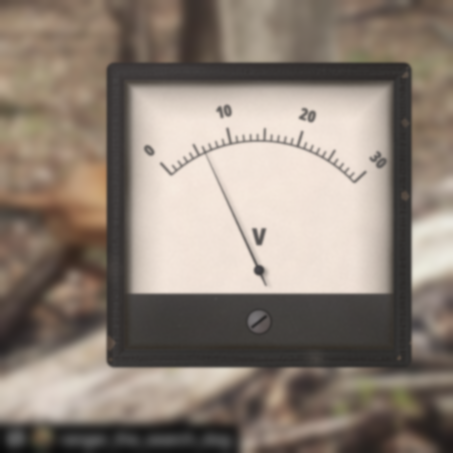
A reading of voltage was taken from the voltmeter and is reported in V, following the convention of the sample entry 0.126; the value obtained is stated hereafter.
6
